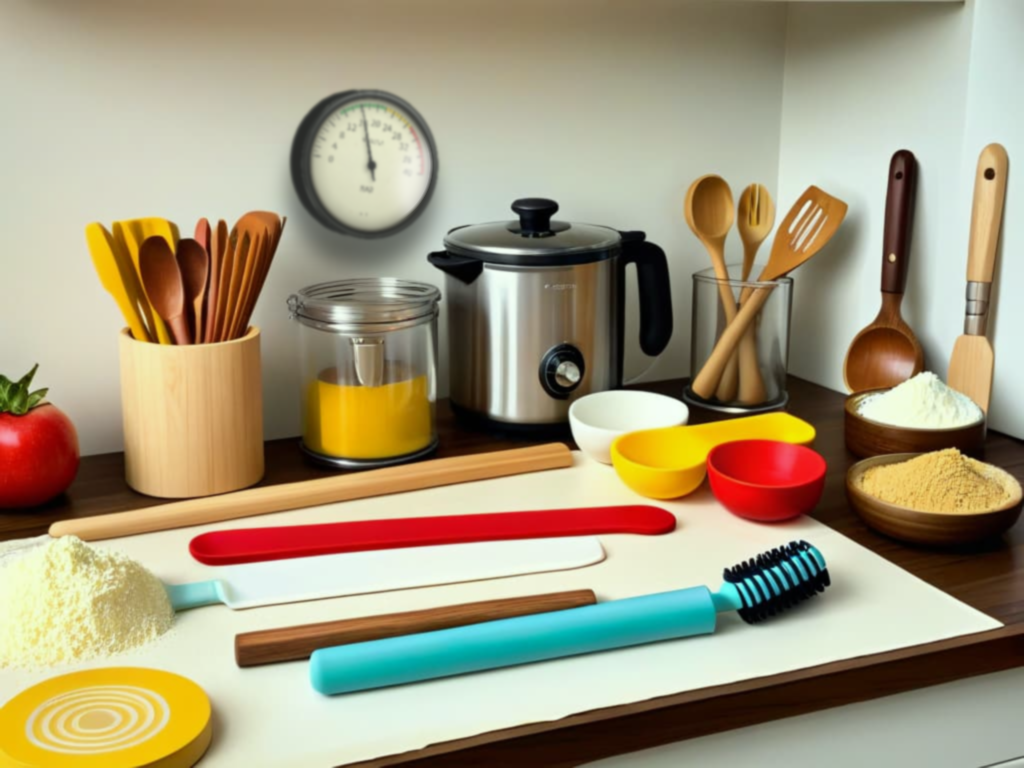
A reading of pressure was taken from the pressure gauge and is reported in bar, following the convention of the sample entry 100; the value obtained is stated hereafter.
16
